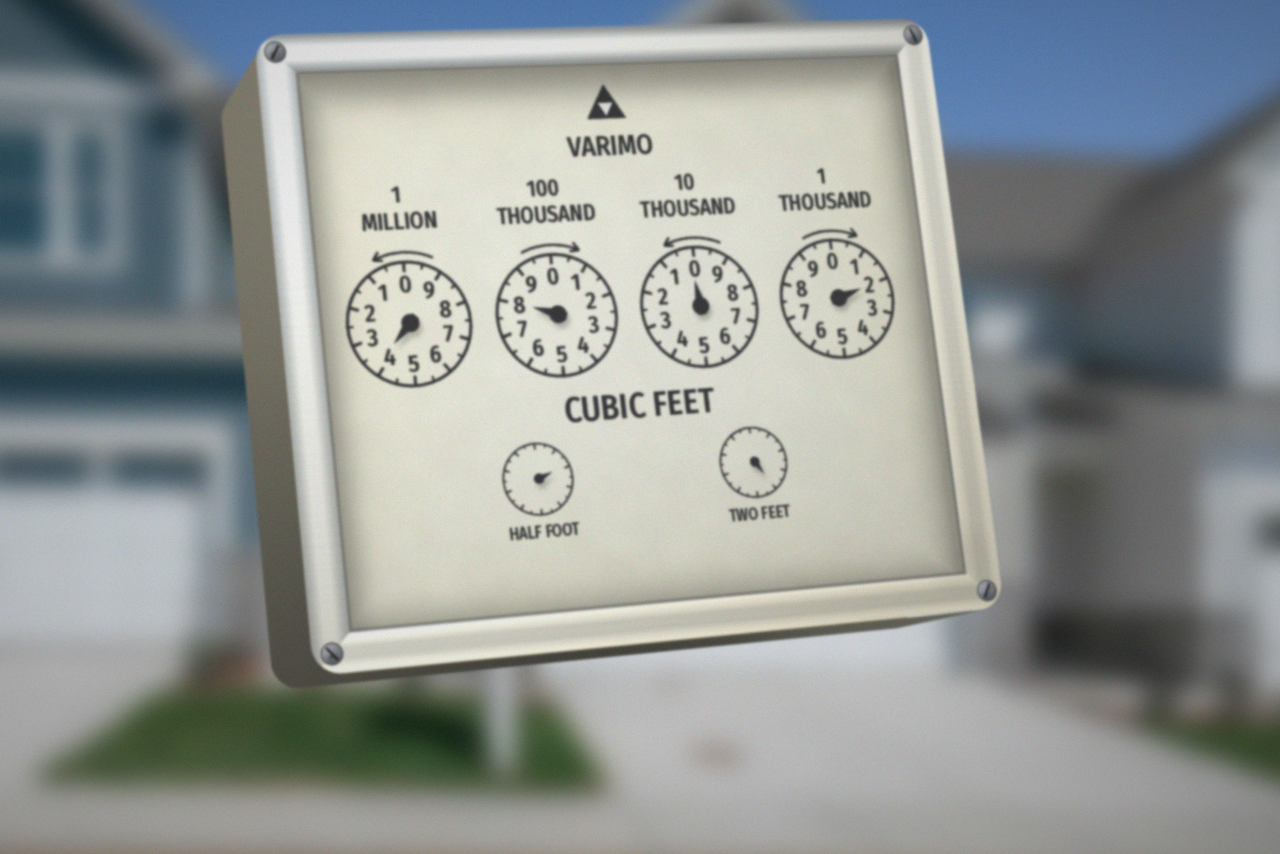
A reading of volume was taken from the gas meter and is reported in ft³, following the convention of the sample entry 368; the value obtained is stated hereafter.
380200
